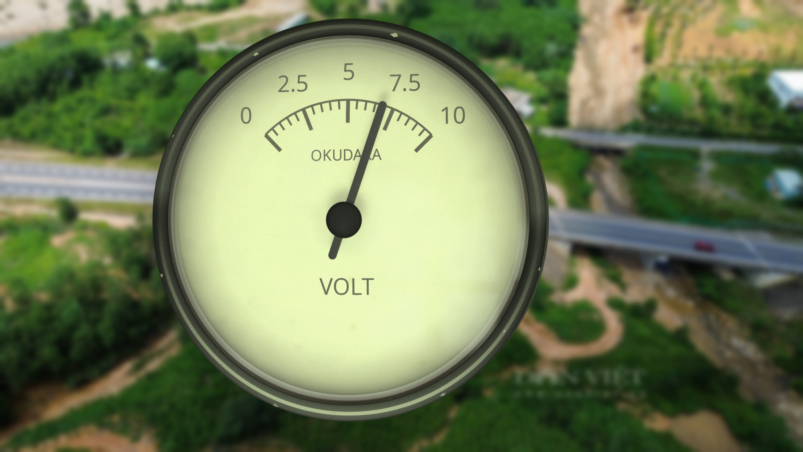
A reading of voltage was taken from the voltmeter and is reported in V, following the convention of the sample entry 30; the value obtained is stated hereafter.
7
